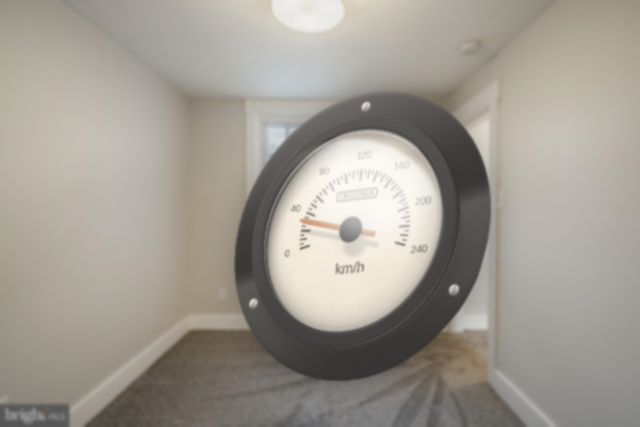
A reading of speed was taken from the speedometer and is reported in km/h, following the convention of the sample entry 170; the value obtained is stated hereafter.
30
